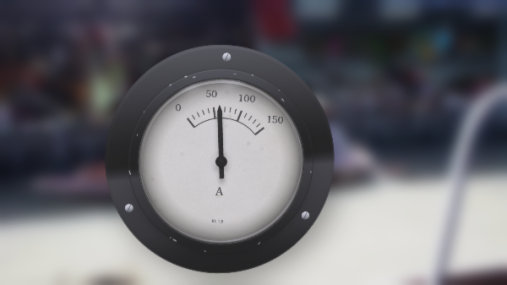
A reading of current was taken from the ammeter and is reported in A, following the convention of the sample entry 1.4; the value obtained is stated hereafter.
60
